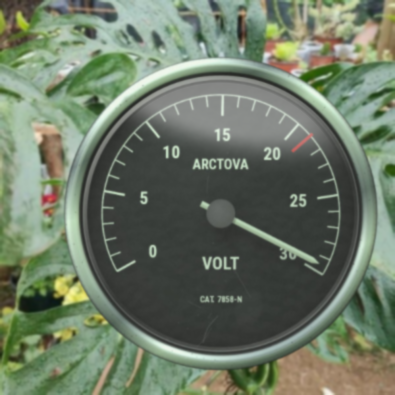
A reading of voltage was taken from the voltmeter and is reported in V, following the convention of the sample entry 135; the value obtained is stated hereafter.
29.5
